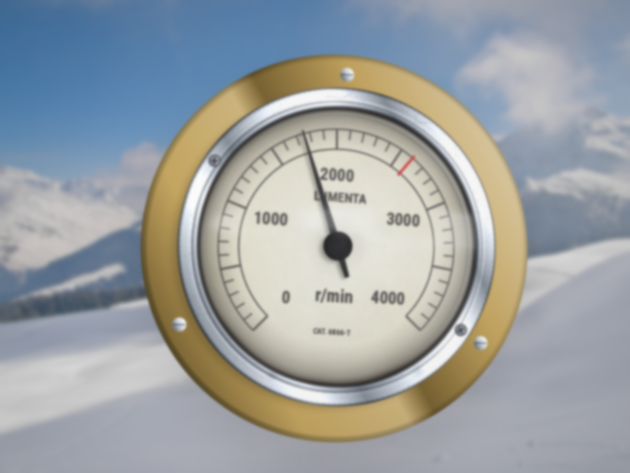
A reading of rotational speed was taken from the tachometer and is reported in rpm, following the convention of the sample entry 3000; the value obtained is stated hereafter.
1750
